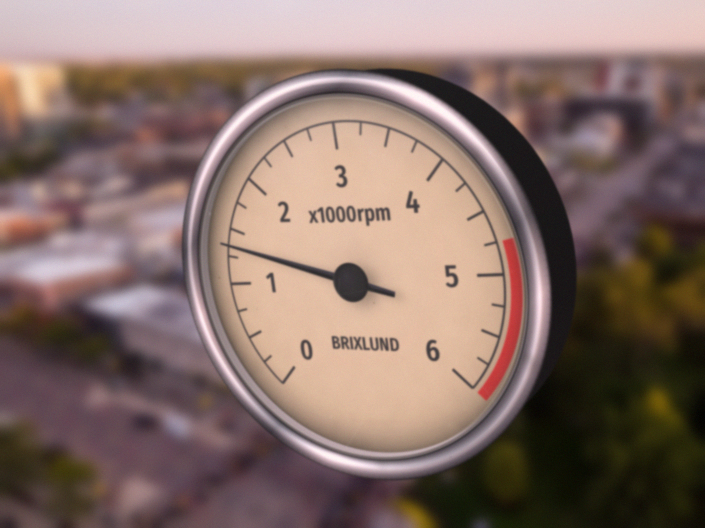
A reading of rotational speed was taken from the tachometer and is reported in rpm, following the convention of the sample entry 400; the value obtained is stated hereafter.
1375
